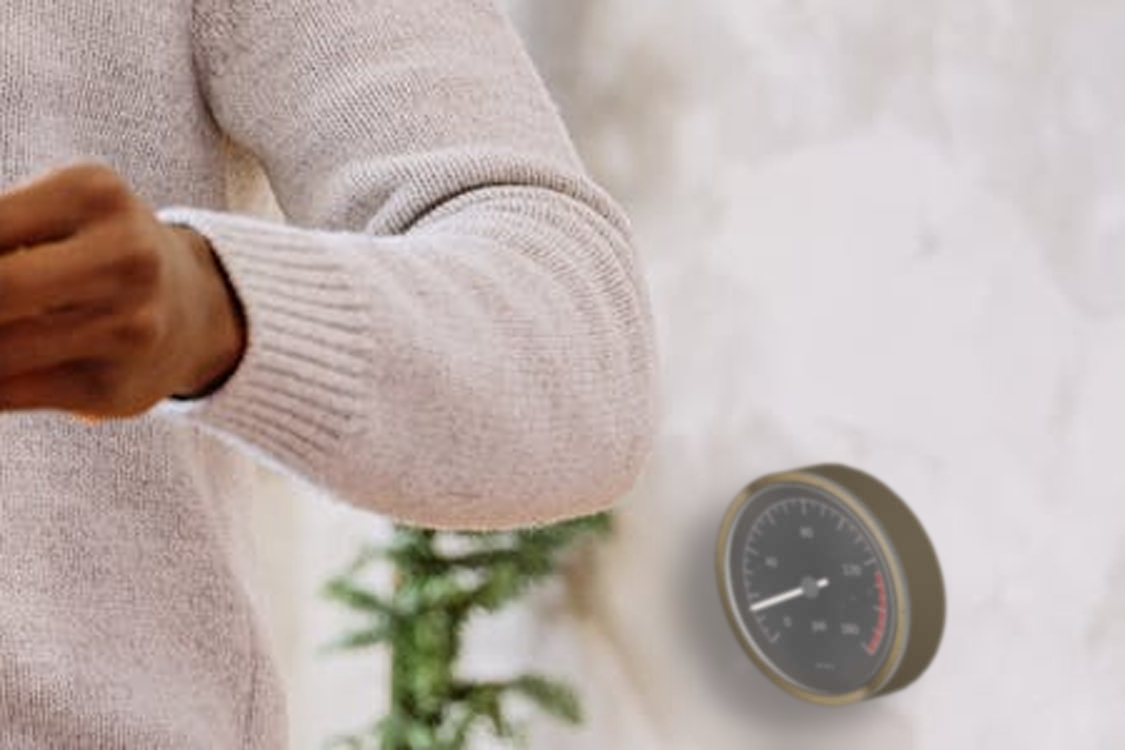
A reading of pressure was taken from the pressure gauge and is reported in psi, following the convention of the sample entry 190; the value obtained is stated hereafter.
15
